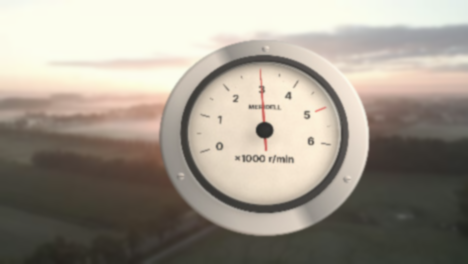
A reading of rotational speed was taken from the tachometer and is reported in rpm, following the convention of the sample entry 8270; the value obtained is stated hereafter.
3000
